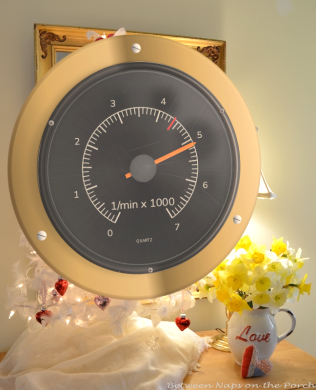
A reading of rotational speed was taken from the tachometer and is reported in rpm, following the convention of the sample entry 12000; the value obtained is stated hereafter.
5100
